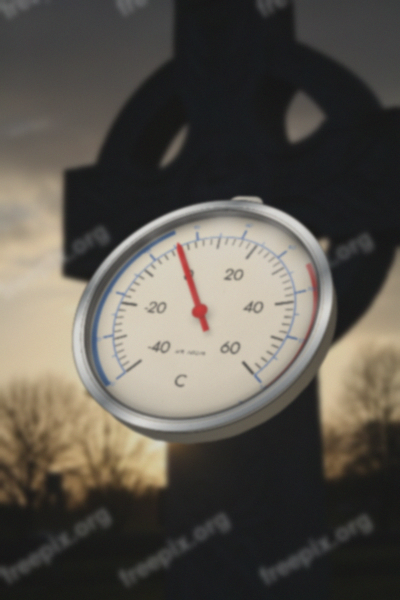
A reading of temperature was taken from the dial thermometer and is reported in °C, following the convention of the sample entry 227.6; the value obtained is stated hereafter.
0
